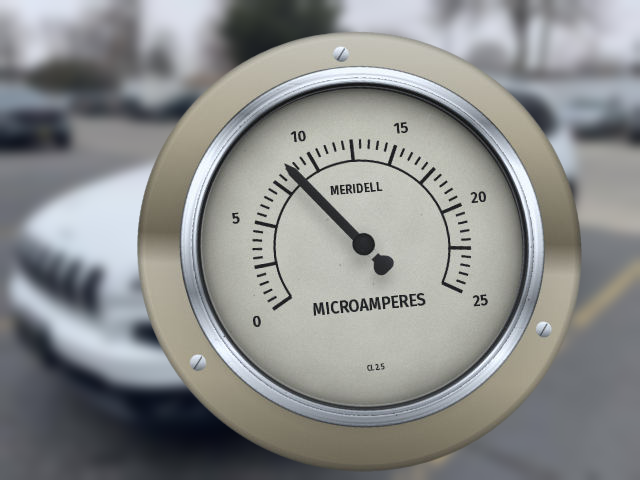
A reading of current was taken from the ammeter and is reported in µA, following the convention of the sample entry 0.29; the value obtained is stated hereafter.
8.5
